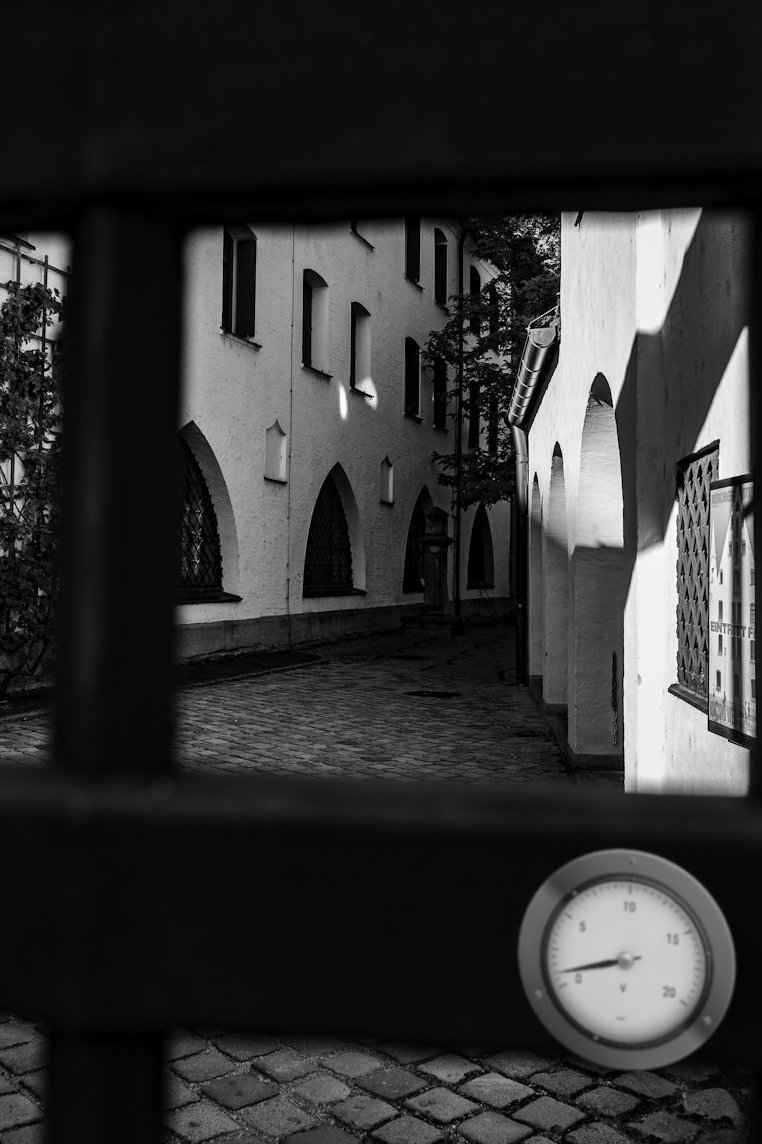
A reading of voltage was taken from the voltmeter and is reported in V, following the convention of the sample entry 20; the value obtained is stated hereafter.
1
